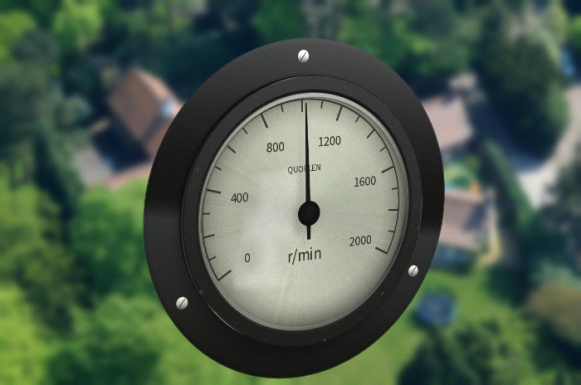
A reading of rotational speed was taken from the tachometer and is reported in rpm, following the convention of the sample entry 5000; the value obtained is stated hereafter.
1000
